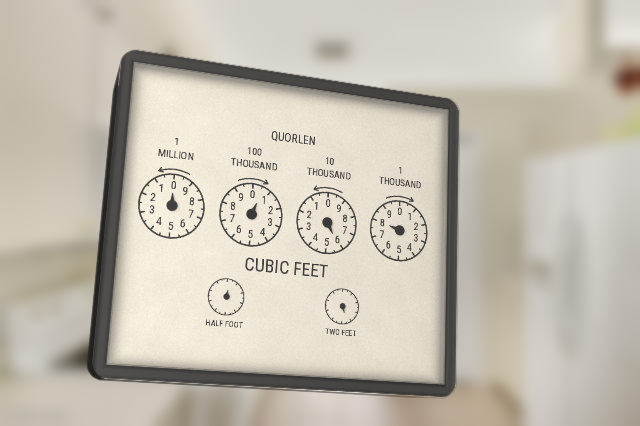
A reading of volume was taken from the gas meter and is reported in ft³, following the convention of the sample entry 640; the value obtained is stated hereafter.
5800
